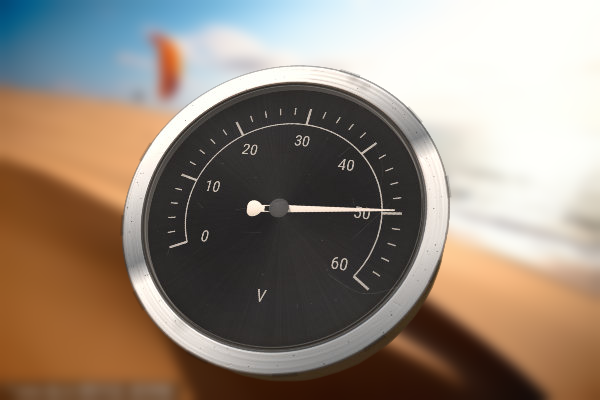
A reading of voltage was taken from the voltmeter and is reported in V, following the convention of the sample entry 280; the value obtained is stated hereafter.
50
